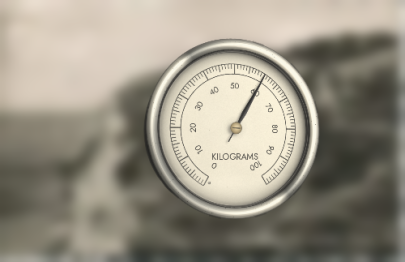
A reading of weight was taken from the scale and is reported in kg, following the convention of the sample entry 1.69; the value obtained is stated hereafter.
60
